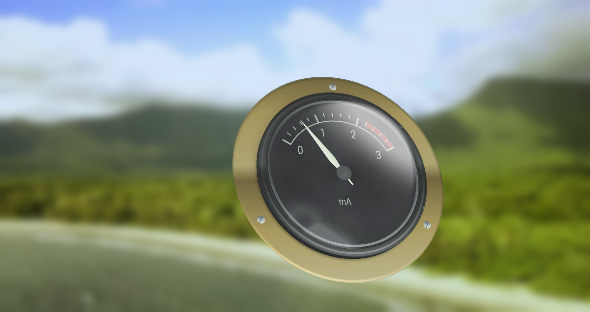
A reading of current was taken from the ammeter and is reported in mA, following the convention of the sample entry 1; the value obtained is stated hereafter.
0.6
